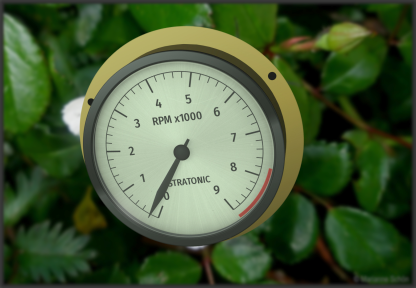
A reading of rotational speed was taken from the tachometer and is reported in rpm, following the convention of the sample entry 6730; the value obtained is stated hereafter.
200
